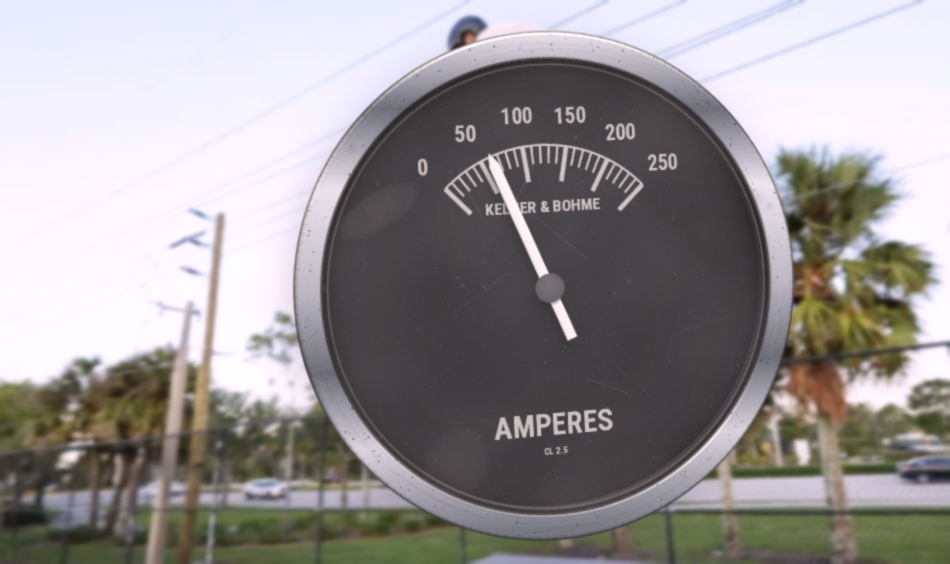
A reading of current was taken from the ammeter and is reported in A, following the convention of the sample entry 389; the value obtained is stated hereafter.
60
